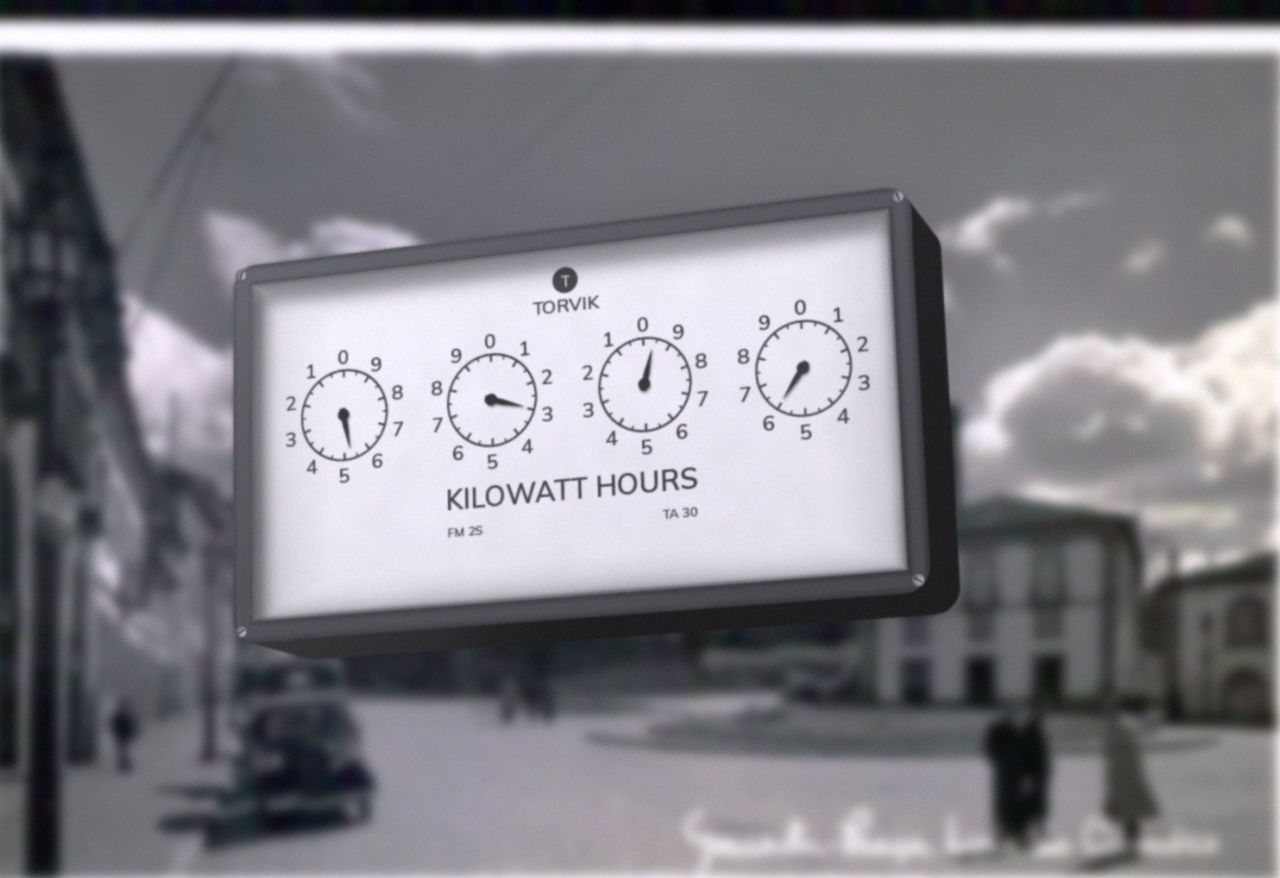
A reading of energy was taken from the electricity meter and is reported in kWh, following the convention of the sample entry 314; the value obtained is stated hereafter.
5296
